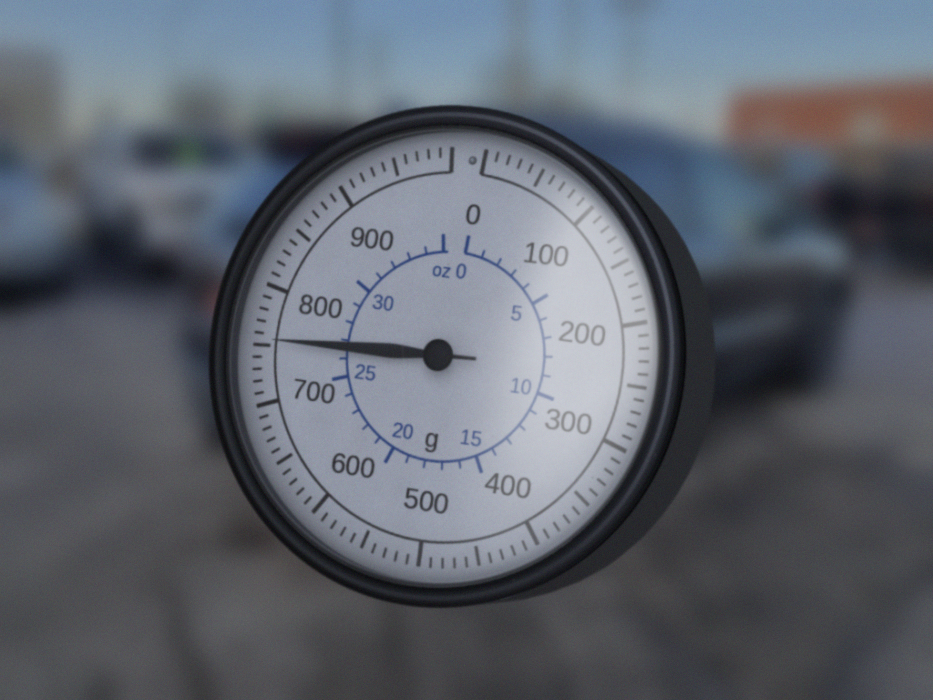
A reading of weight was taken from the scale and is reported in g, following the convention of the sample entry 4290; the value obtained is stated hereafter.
755
